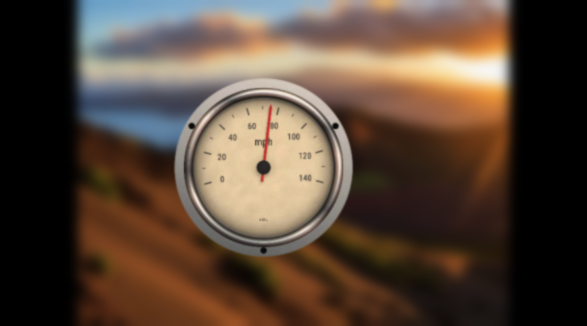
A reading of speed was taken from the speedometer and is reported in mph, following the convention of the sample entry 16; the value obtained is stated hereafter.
75
